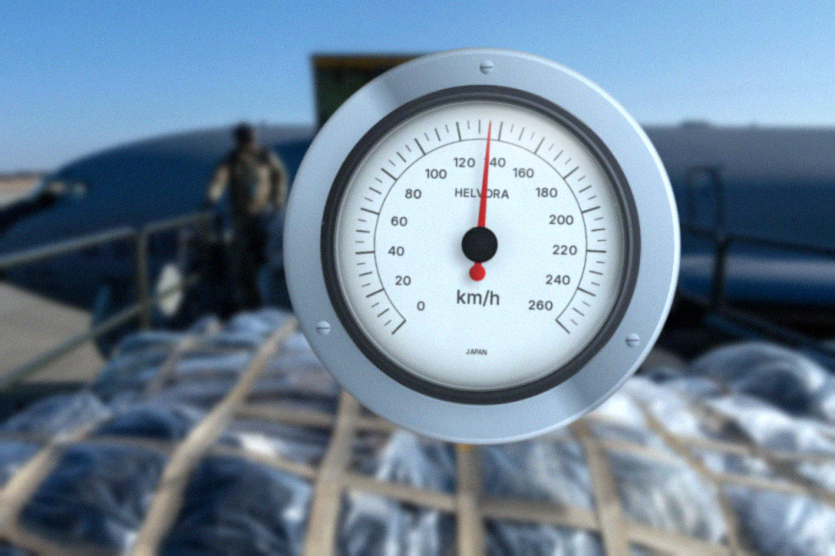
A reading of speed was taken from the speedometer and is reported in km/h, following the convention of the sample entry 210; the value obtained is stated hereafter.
135
